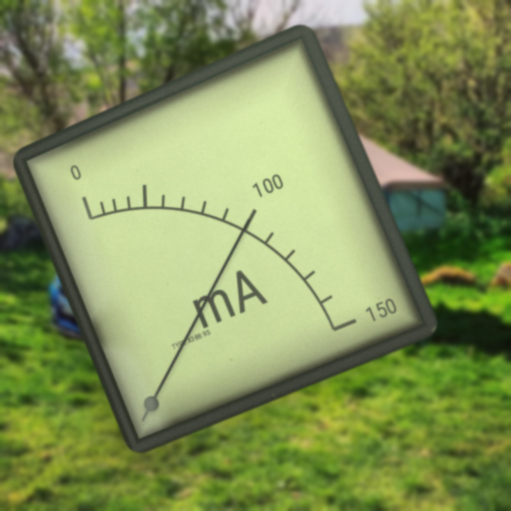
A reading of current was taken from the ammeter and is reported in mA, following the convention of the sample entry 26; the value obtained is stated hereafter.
100
